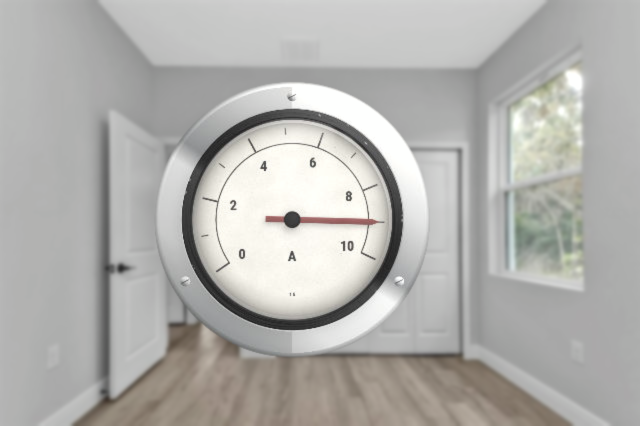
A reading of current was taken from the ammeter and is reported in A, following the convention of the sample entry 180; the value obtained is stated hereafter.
9
